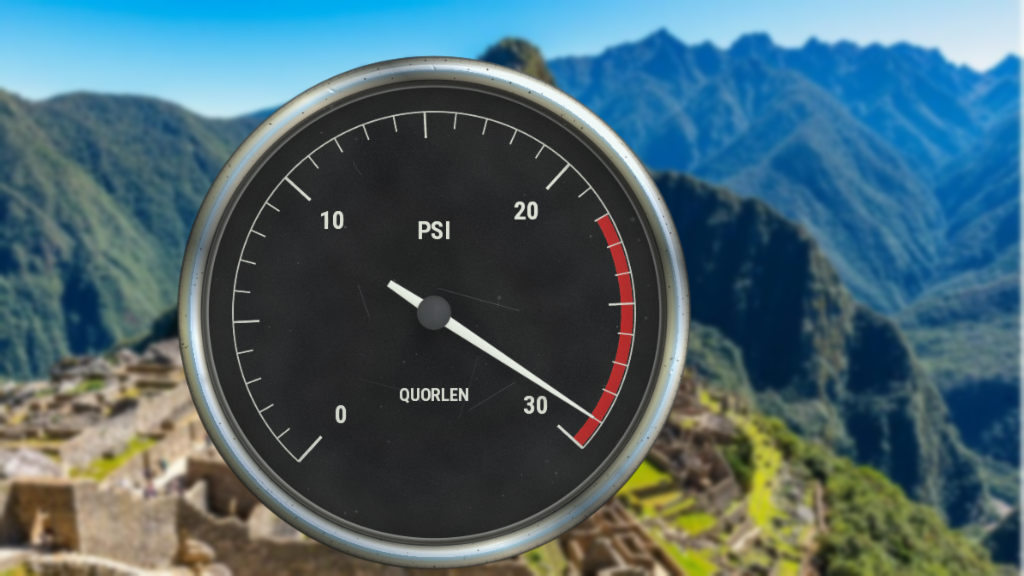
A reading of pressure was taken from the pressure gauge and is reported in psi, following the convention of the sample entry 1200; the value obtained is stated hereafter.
29
